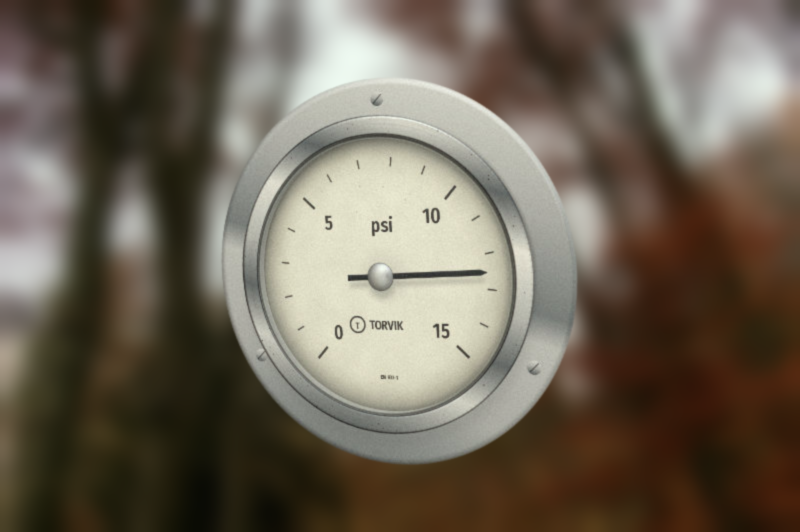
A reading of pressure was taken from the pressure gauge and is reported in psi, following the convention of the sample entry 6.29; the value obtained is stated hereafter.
12.5
